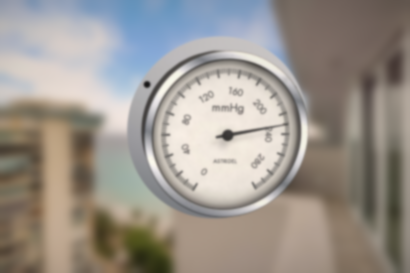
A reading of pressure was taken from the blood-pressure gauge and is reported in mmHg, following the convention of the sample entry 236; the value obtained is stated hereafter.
230
